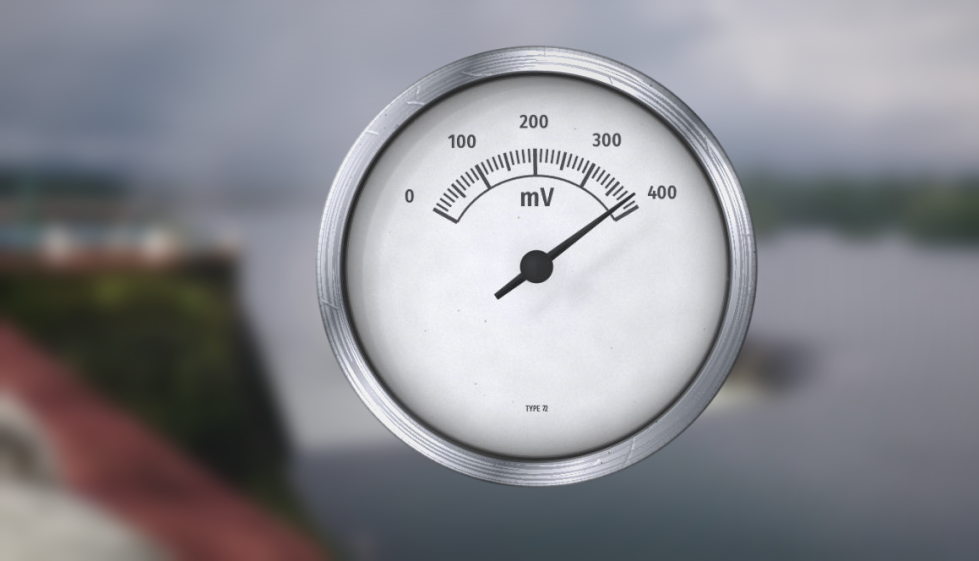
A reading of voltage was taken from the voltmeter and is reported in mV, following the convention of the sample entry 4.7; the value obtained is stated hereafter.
380
